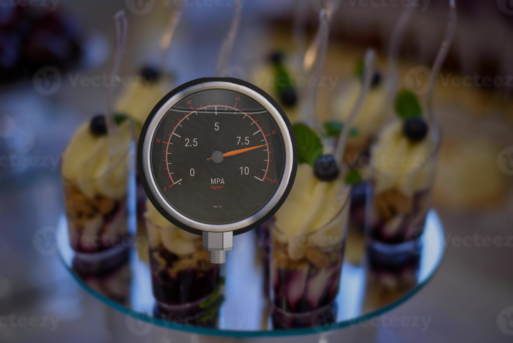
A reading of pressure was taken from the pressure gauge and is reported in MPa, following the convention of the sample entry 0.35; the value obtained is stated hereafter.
8.25
